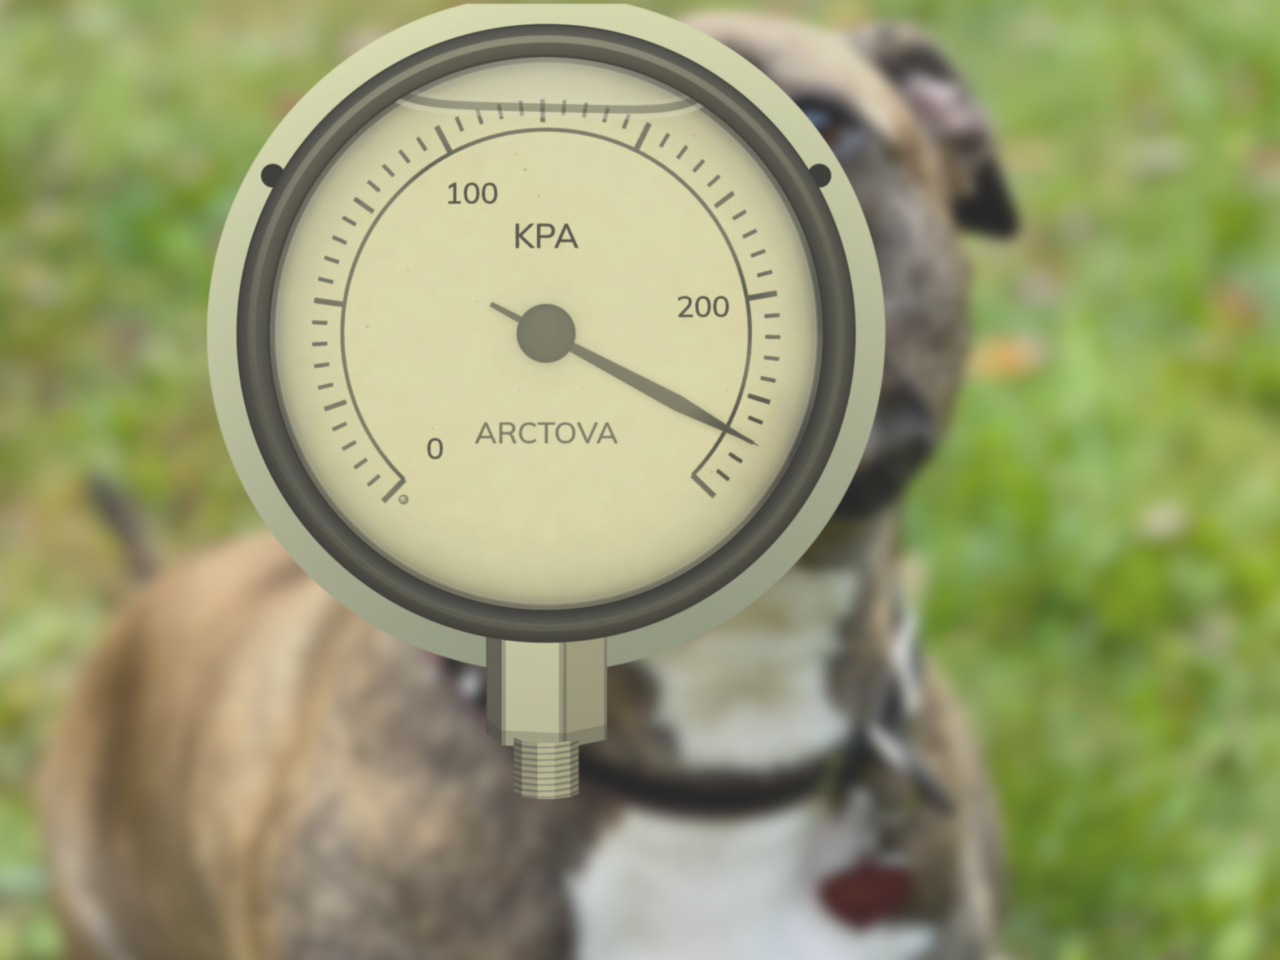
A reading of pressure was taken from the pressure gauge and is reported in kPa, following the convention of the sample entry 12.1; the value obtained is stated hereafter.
235
